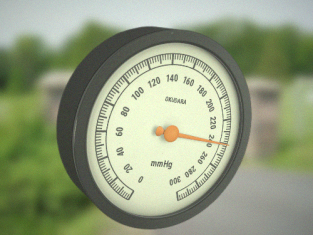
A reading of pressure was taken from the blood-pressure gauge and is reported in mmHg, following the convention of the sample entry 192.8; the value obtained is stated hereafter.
240
